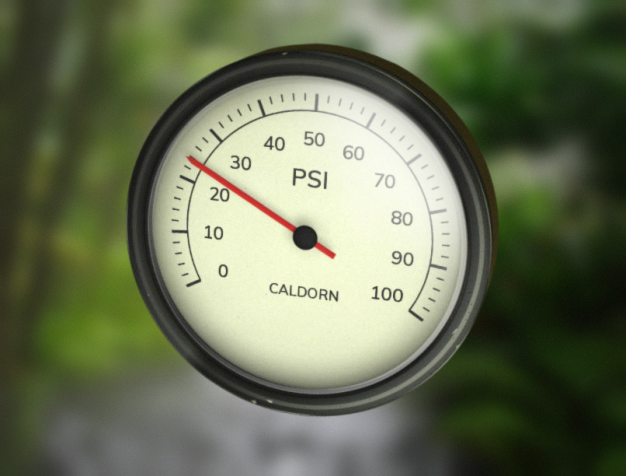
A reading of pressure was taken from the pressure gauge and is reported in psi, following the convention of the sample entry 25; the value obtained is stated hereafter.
24
